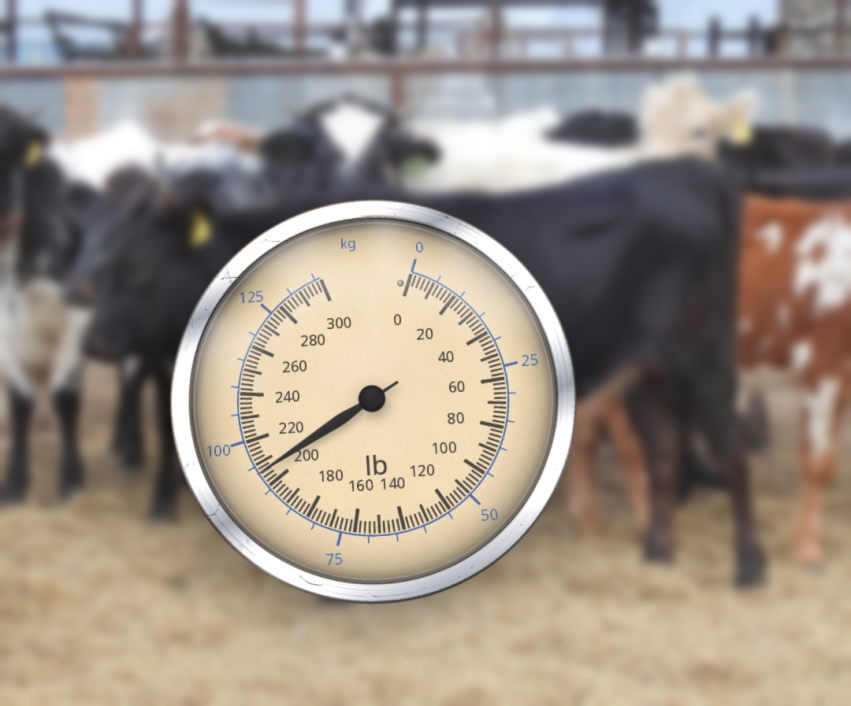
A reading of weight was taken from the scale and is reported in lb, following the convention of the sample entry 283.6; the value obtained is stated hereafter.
206
